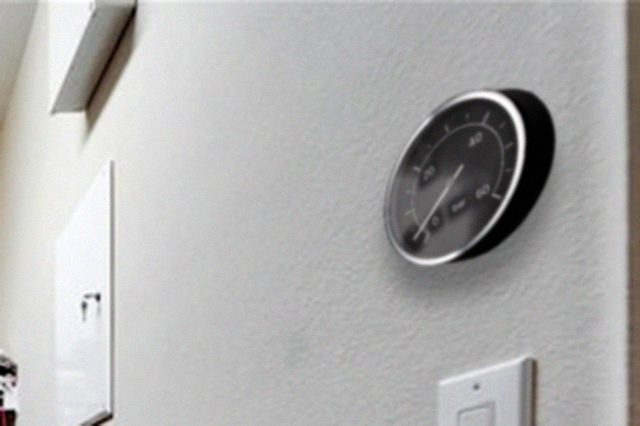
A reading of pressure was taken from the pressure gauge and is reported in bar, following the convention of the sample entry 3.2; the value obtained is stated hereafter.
2.5
